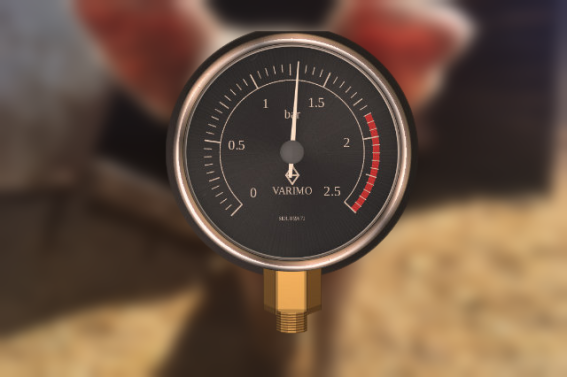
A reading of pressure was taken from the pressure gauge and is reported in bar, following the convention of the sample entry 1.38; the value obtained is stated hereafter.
1.3
